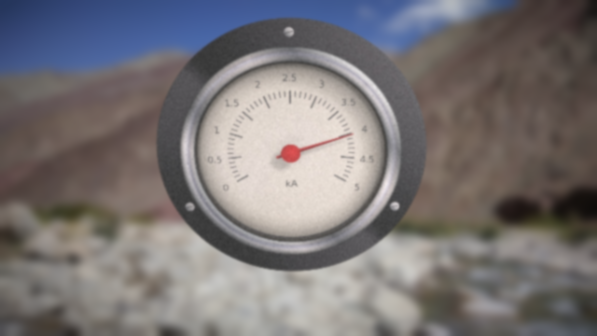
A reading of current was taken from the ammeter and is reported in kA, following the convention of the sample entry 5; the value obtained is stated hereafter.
4
